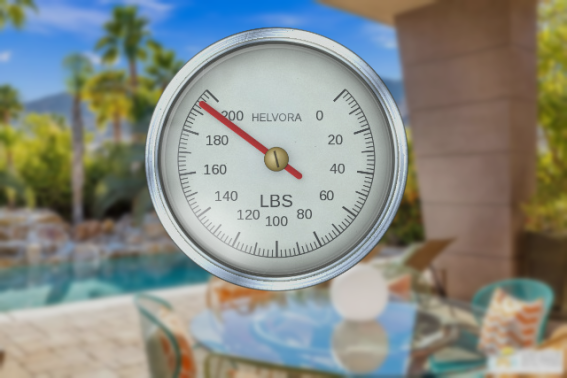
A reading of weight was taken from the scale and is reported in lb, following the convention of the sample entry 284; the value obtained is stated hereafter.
194
